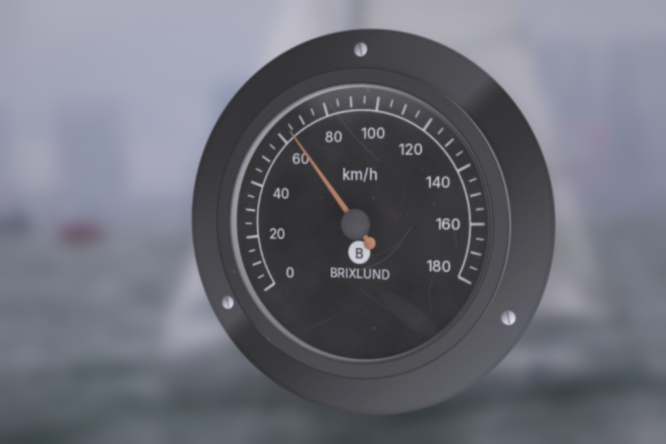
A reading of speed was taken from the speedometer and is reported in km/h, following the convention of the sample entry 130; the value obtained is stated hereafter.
65
